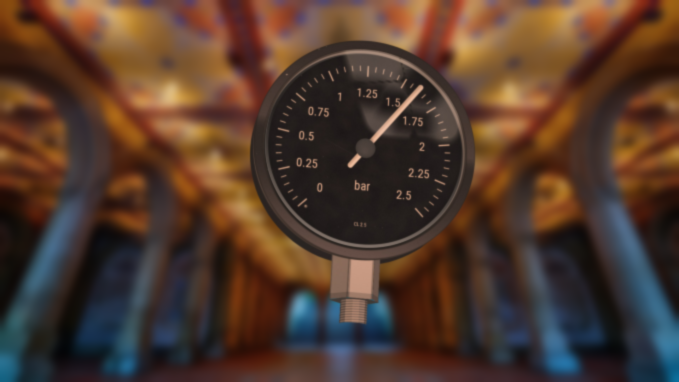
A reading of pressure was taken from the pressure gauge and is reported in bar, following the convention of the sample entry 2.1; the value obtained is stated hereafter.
1.6
